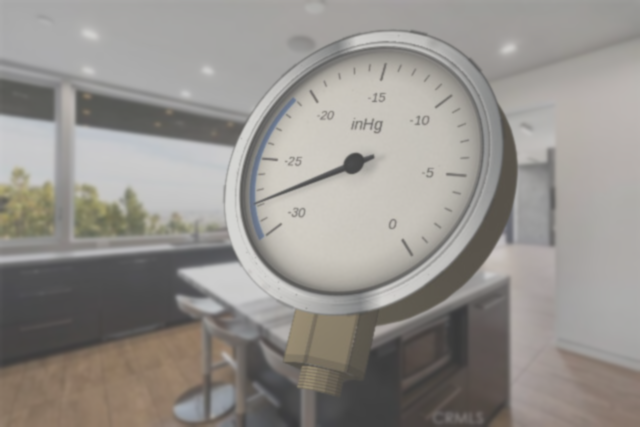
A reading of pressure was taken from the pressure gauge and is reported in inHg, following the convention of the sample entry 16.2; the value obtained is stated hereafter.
-28
